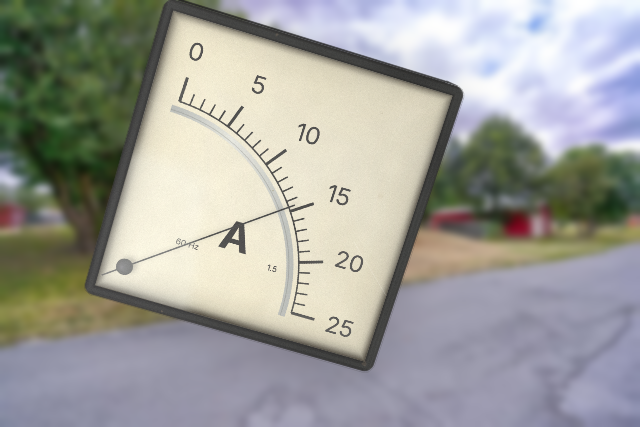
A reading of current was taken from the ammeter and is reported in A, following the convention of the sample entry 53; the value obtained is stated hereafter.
14.5
